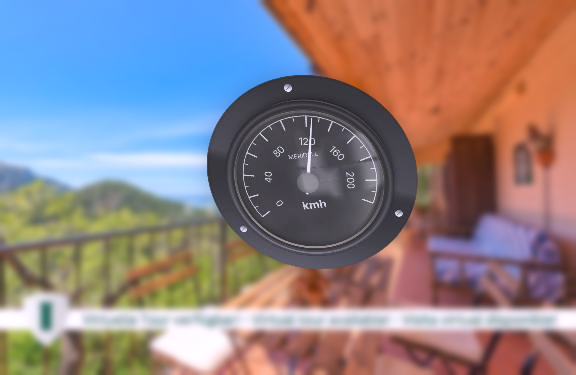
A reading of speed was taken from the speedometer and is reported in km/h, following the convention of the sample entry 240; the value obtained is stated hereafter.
125
